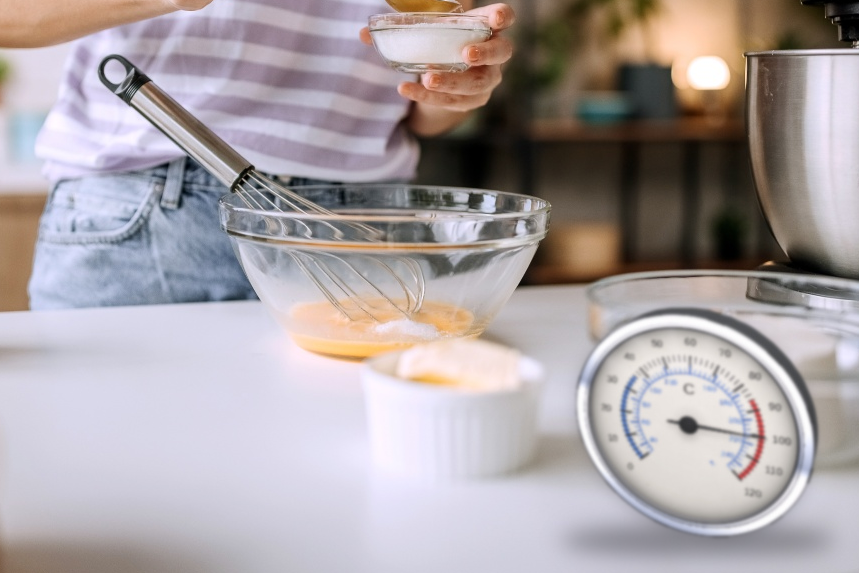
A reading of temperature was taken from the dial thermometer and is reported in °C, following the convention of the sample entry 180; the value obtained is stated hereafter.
100
